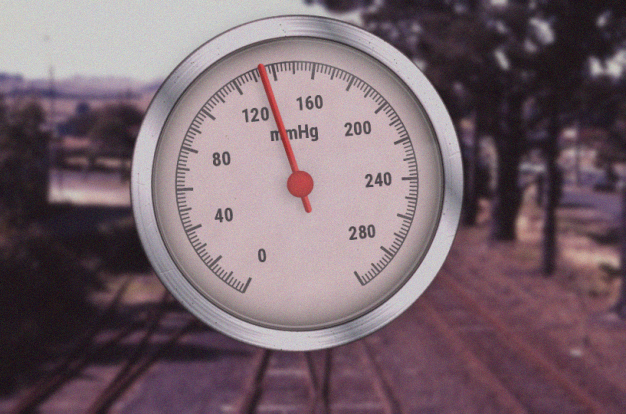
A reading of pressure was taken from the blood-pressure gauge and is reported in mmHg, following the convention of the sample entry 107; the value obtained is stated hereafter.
134
